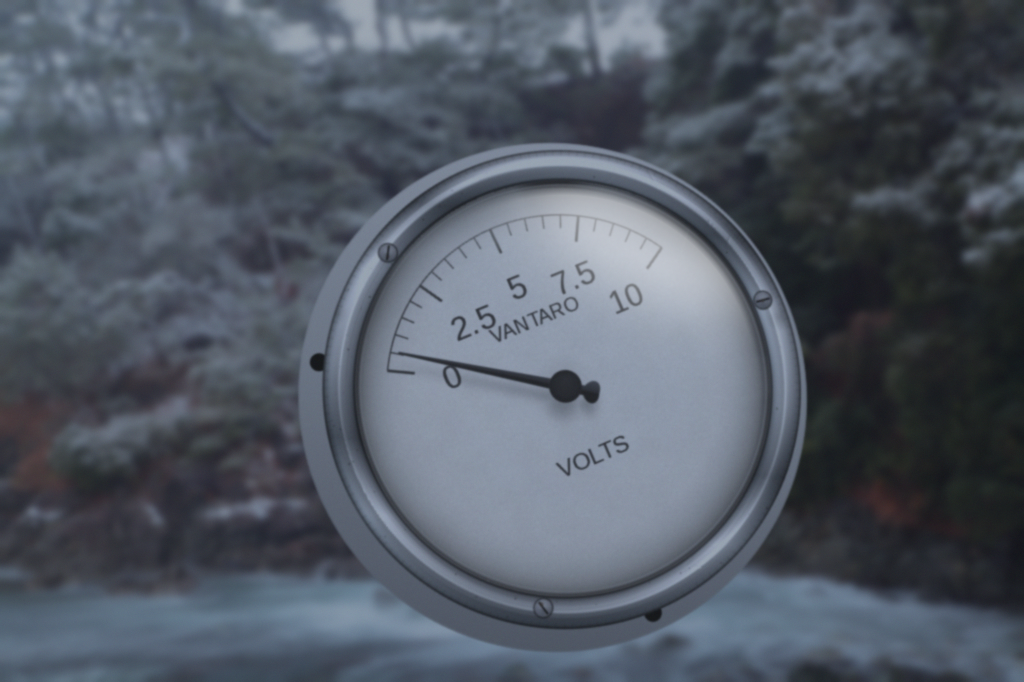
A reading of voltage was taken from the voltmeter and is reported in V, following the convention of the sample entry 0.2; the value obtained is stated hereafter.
0.5
